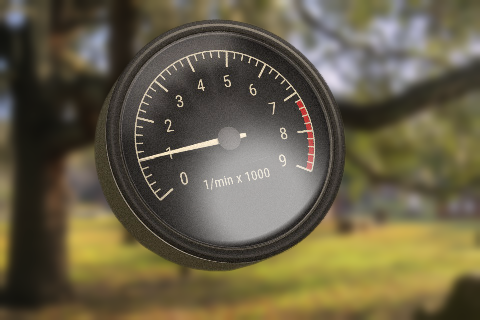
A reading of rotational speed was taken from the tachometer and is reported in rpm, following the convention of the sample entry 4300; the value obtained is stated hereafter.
1000
